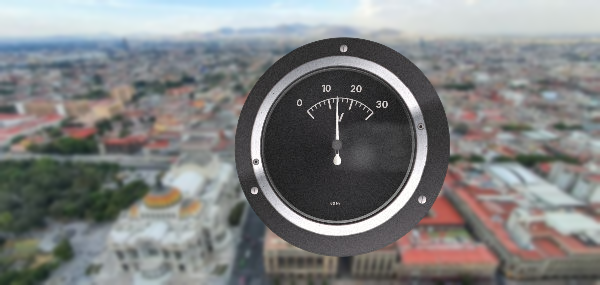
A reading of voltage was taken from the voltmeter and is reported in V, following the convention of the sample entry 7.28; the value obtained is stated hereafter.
14
